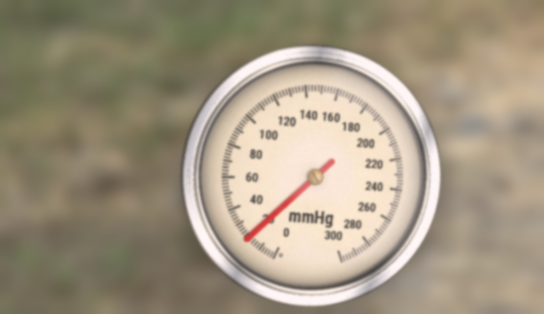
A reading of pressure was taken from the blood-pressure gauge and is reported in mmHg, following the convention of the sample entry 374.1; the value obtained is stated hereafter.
20
